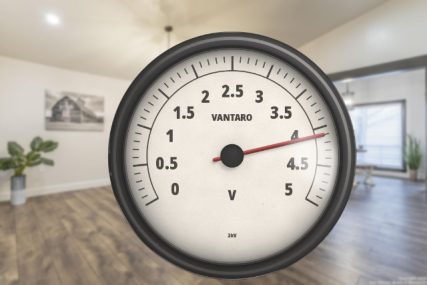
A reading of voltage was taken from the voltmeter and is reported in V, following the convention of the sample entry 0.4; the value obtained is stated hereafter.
4.1
